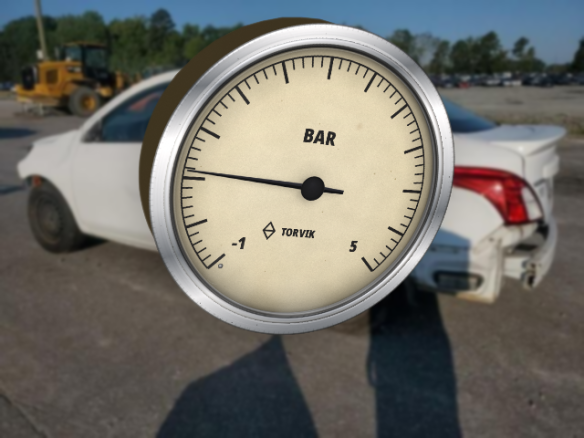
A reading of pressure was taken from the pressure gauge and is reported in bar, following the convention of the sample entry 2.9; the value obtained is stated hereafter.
0.1
